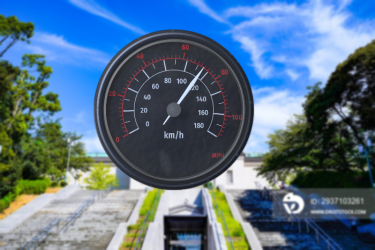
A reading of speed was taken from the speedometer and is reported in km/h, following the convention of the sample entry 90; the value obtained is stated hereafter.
115
